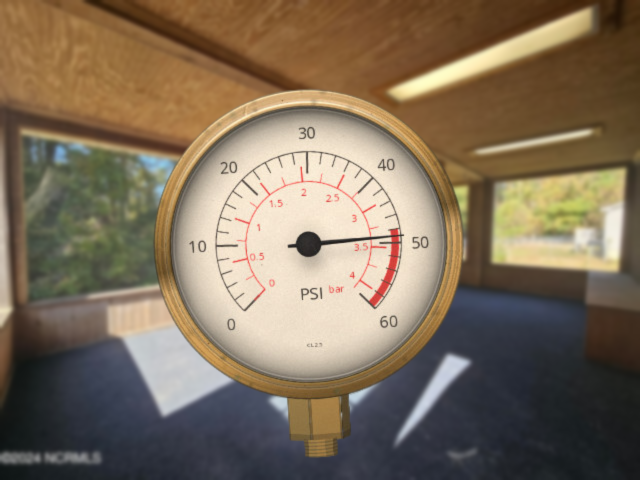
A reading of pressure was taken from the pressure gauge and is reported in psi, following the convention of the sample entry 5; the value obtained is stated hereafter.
49
